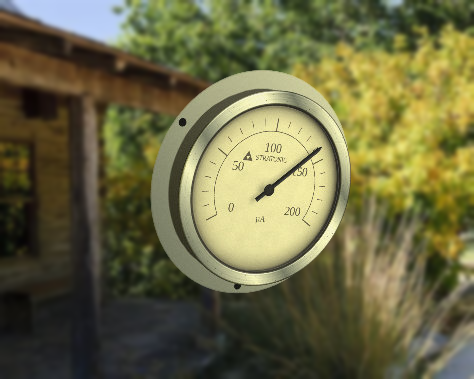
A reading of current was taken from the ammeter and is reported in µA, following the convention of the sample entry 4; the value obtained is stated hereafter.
140
